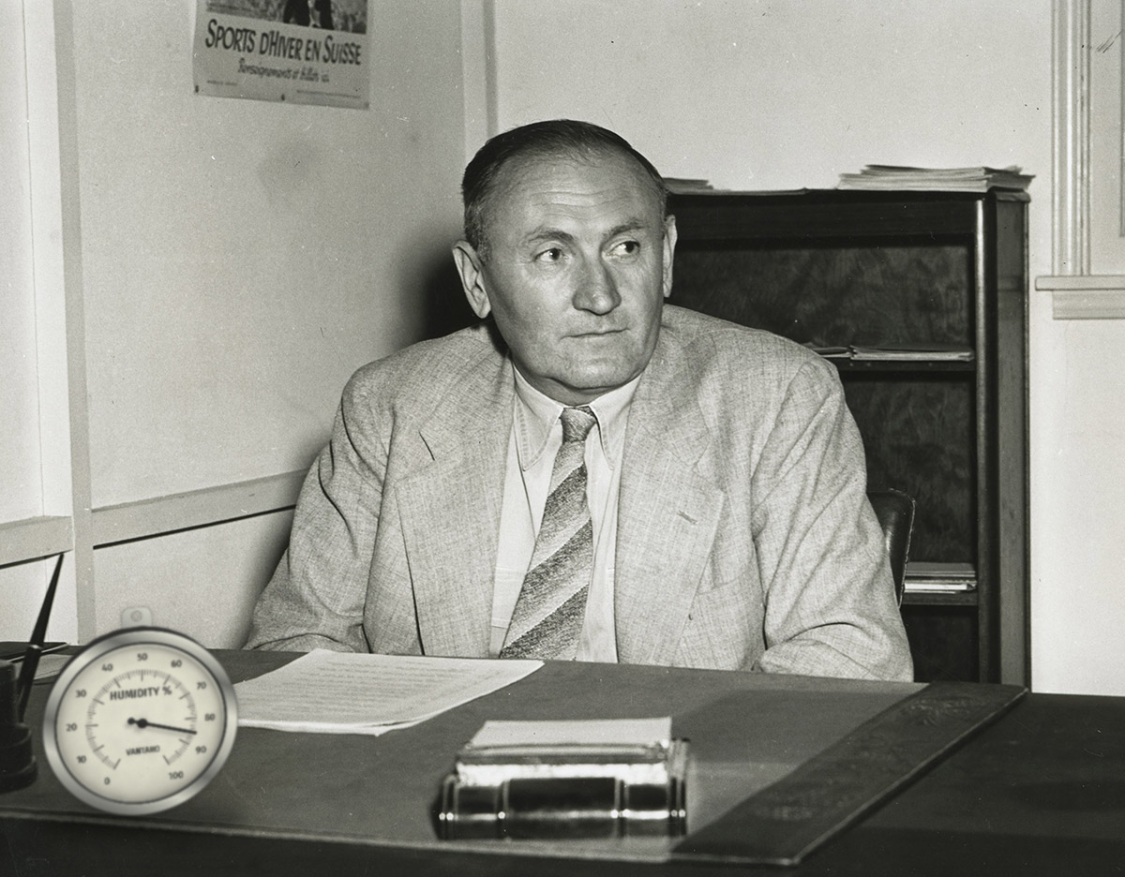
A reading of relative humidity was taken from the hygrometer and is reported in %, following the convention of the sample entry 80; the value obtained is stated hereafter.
85
